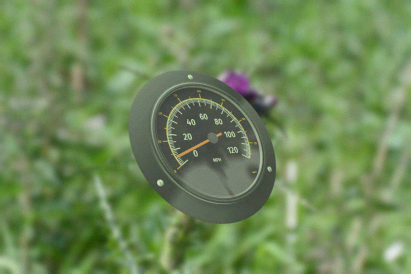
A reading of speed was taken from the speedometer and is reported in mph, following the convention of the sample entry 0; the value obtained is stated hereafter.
5
